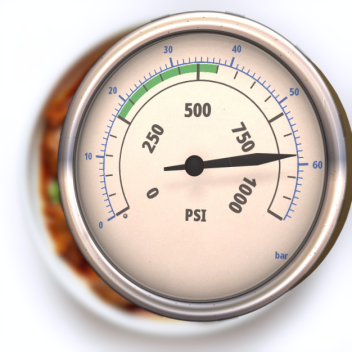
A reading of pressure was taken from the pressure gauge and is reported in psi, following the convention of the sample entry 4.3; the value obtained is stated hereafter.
850
